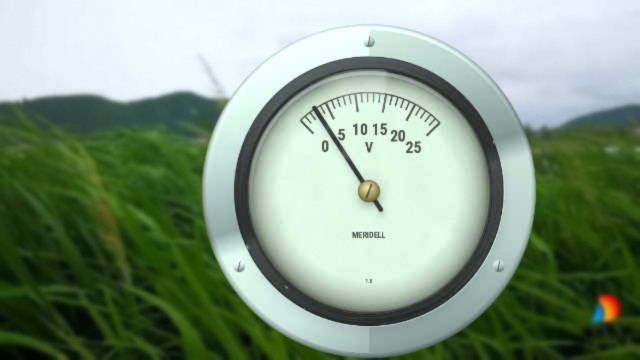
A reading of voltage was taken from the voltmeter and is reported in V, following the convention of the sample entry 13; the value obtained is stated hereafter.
3
